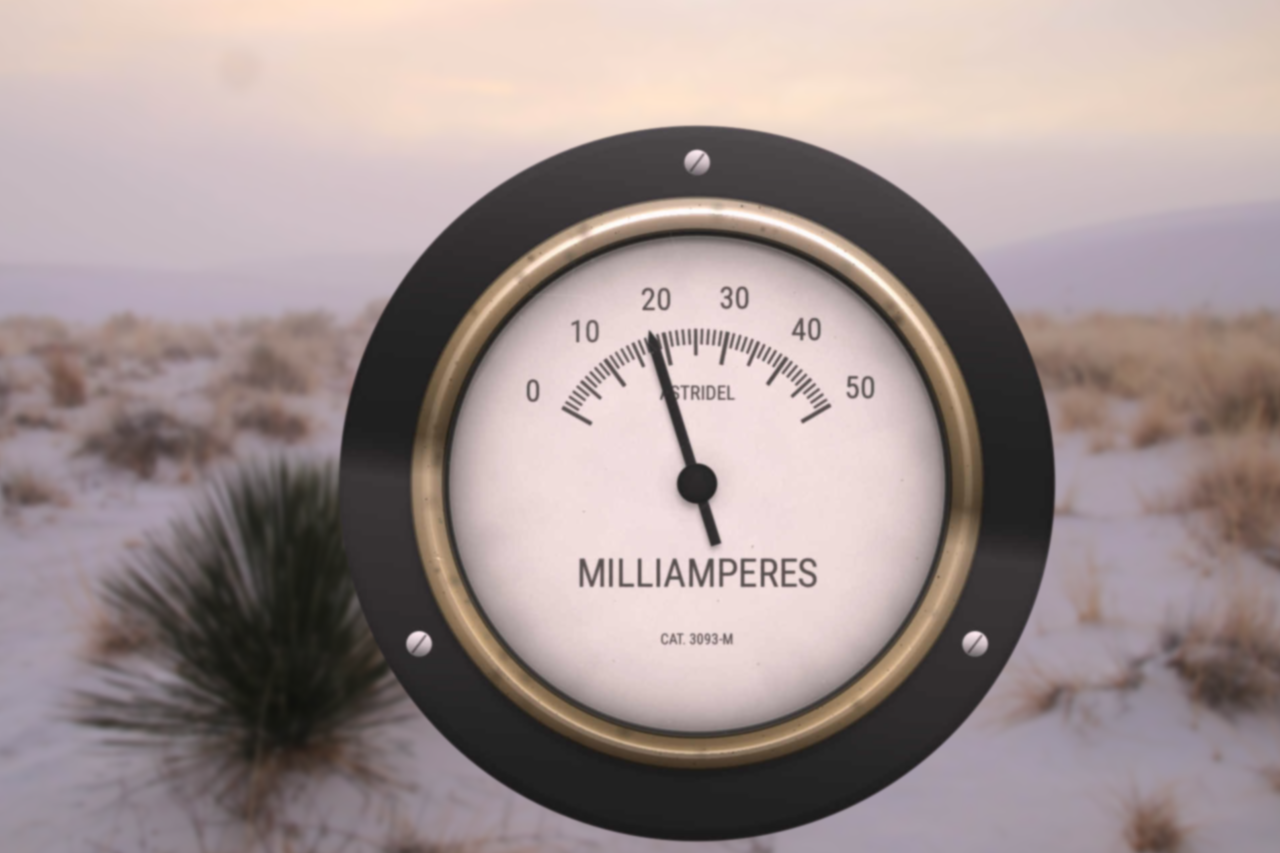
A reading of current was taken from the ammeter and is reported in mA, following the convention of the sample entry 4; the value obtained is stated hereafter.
18
